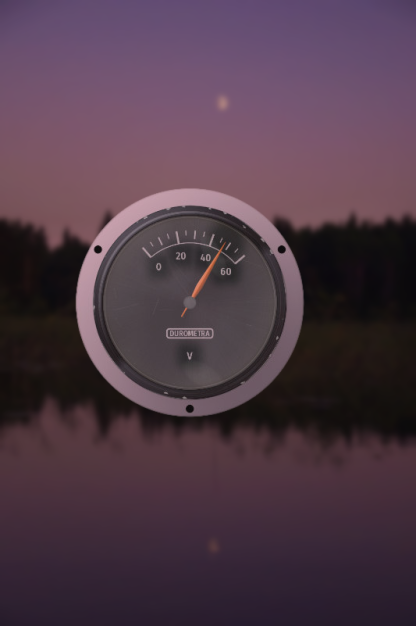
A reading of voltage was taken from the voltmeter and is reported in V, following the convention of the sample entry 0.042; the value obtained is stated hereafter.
47.5
